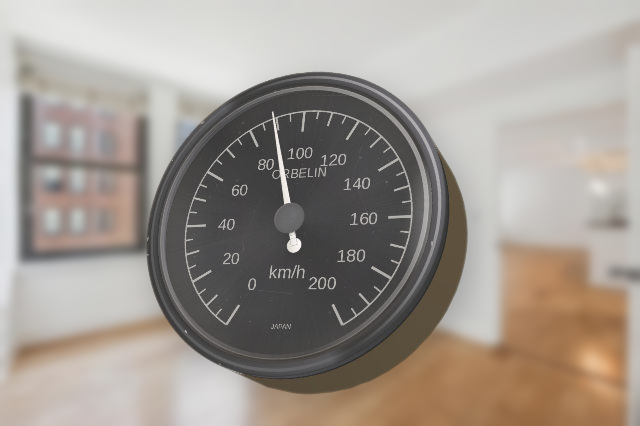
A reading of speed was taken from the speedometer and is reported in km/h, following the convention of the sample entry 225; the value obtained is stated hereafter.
90
